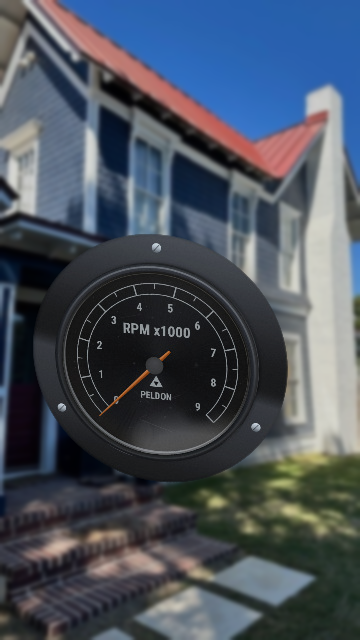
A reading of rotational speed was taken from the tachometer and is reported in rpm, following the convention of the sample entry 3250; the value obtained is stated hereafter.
0
